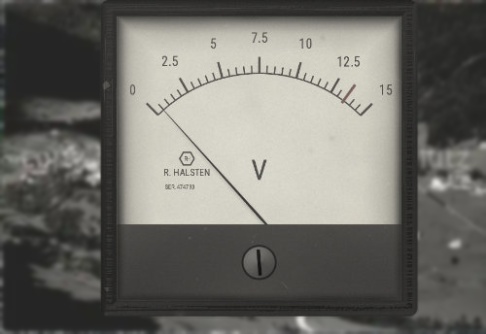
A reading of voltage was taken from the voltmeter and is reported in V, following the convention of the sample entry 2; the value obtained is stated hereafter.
0.5
